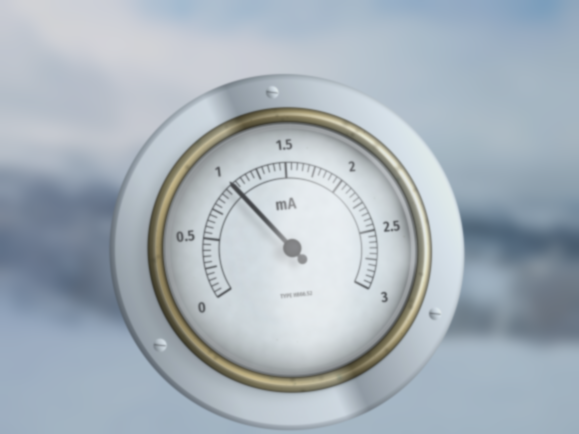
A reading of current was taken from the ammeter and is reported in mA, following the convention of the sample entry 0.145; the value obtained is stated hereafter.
1
